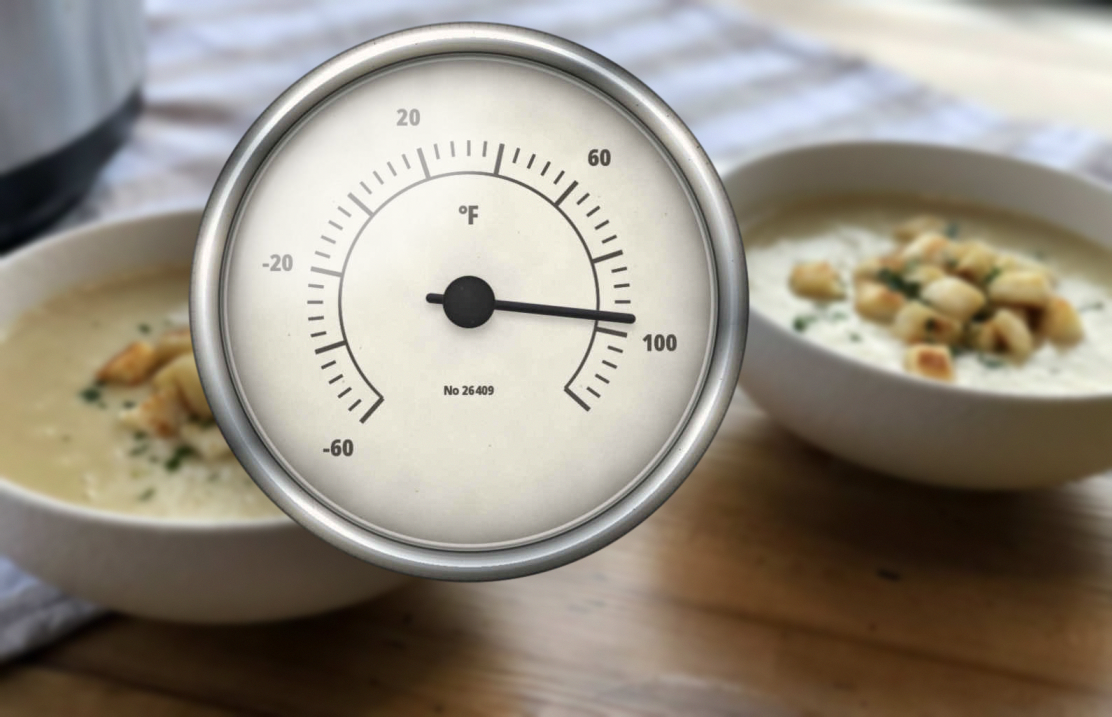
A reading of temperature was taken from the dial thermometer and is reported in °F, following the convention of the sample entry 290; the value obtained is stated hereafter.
96
